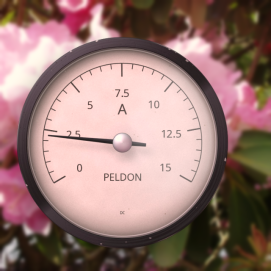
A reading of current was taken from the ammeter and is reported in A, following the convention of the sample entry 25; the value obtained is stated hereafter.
2.25
